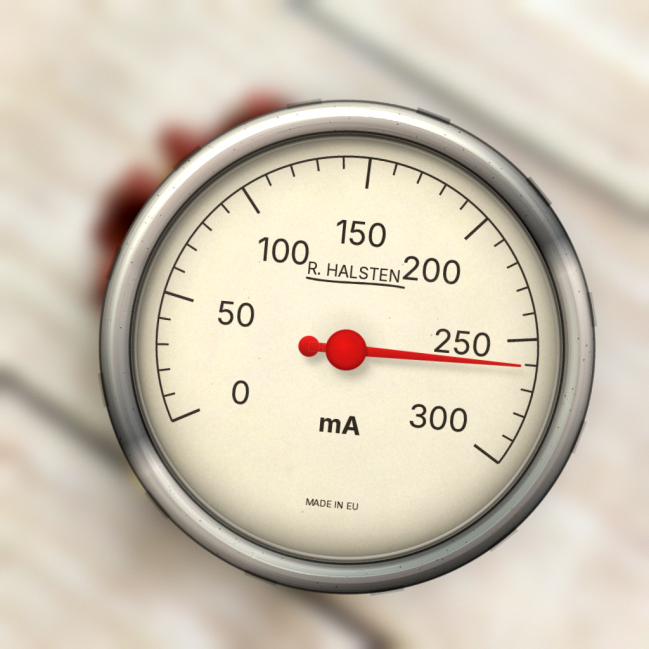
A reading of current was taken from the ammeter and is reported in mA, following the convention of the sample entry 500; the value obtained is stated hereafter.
260
